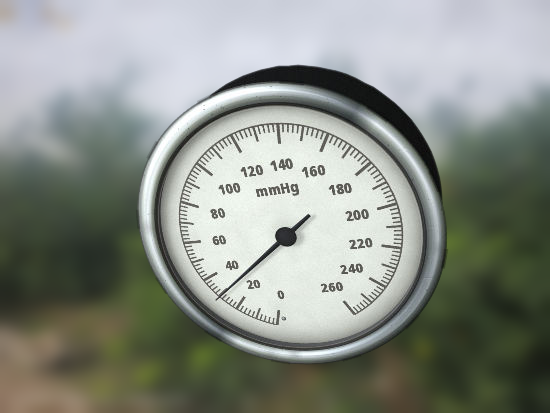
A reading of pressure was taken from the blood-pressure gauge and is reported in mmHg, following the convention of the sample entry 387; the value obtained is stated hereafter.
30
